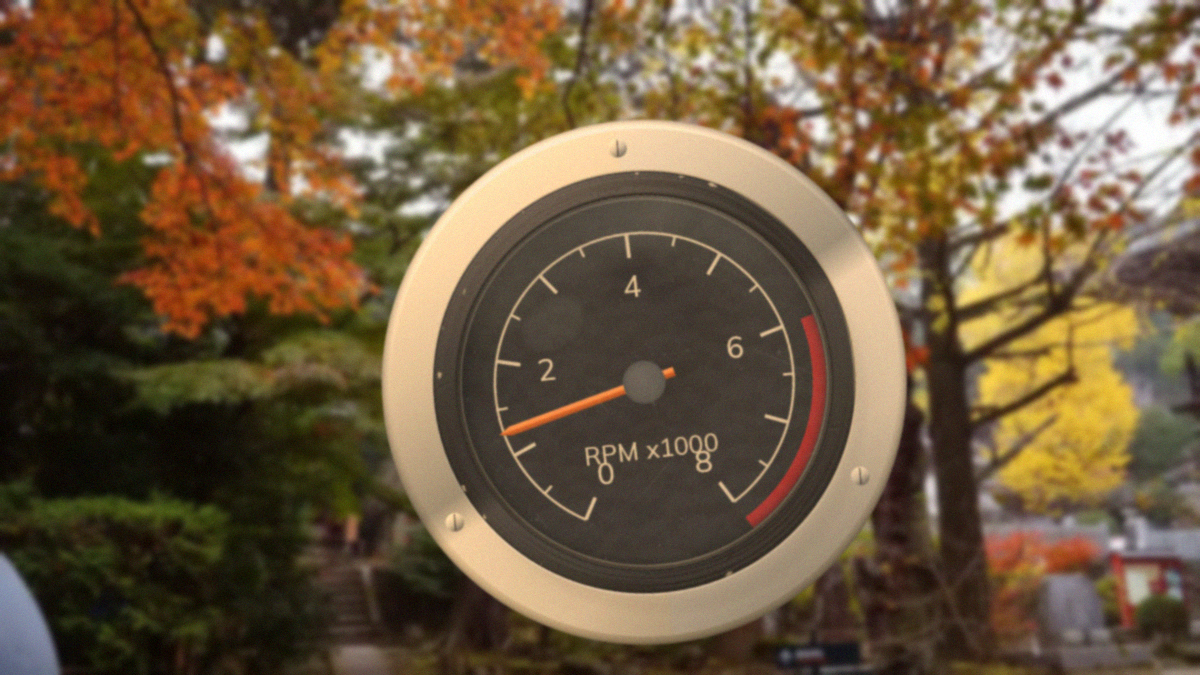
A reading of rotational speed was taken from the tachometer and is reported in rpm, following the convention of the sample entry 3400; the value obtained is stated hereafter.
1250
